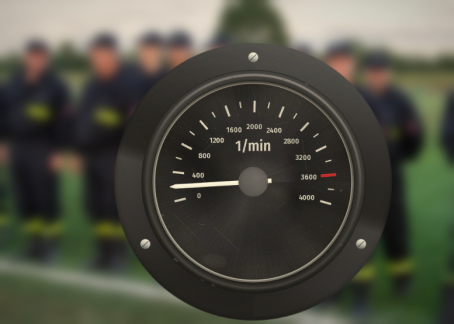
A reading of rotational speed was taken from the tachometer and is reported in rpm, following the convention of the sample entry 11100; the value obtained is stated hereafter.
200
